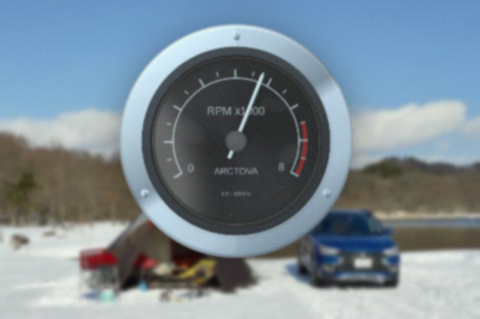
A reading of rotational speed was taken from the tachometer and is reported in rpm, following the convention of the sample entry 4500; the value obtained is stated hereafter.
4750
